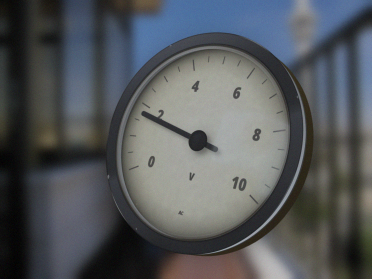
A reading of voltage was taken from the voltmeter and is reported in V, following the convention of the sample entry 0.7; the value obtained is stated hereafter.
1.75
